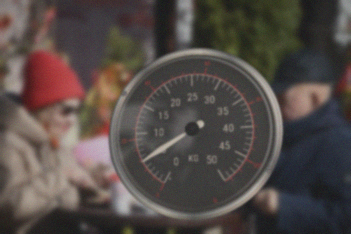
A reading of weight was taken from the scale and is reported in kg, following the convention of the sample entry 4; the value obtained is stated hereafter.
5
